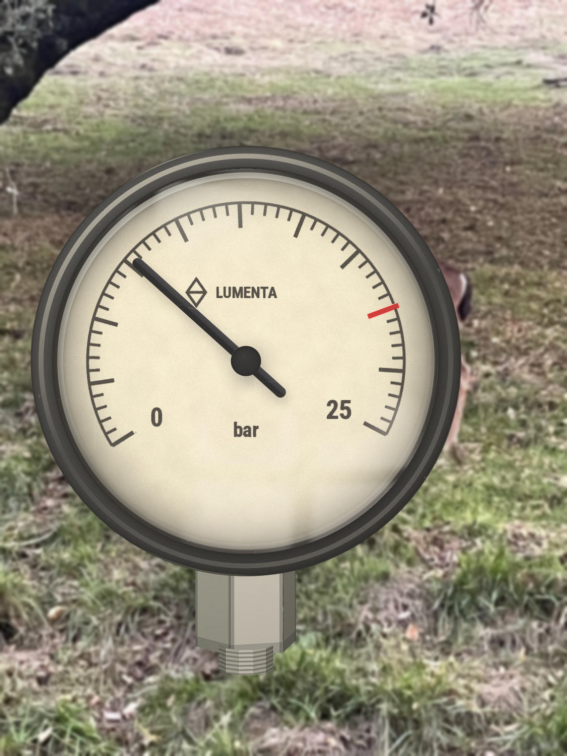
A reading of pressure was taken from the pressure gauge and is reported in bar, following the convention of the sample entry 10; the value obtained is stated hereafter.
7.75
